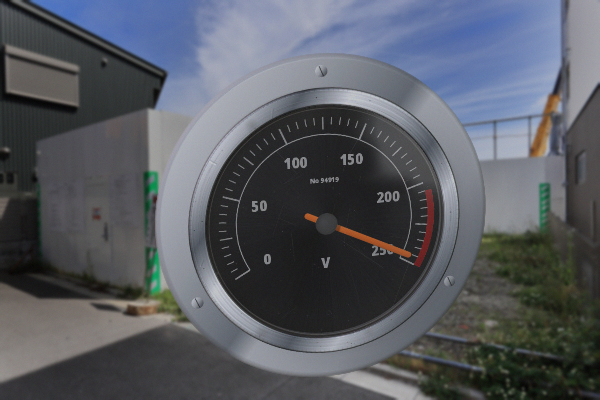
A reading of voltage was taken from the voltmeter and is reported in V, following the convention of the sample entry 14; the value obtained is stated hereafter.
245
